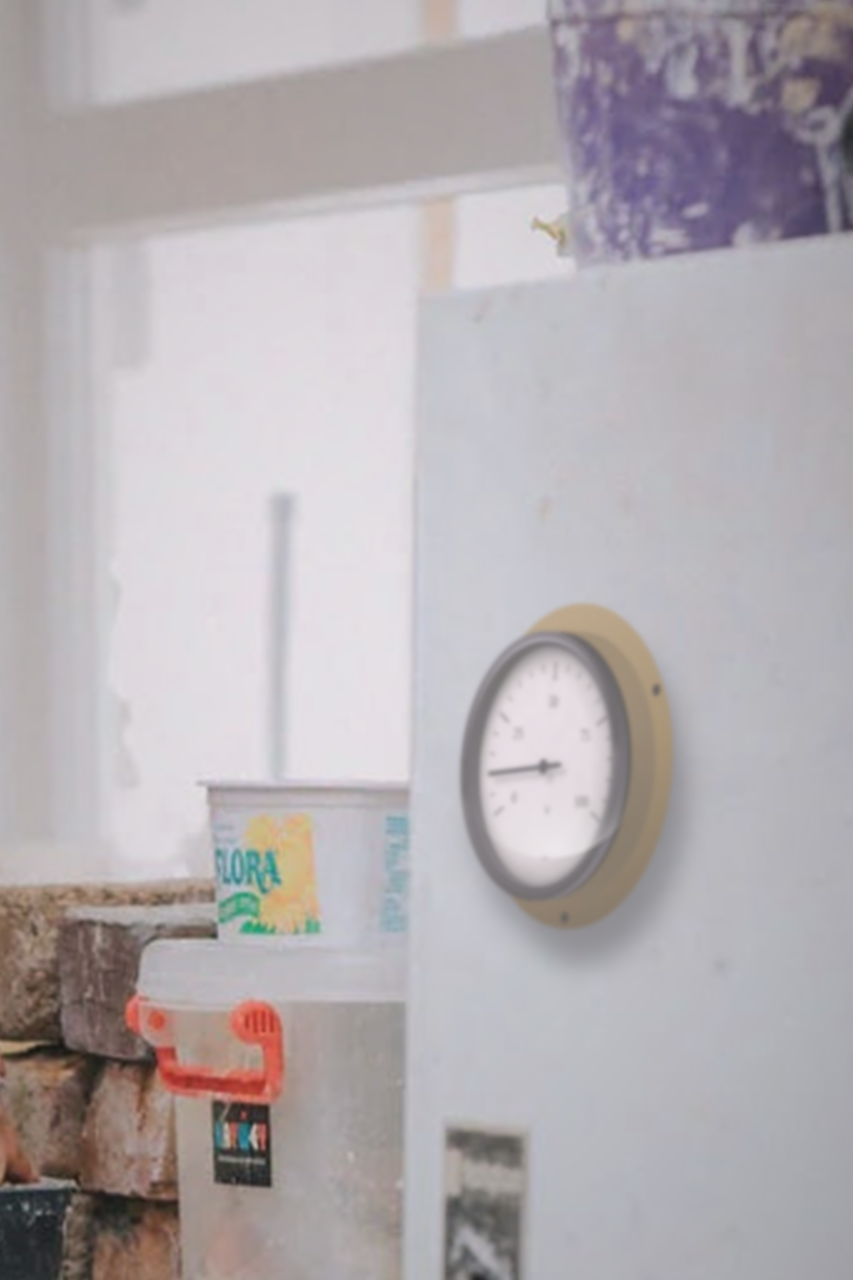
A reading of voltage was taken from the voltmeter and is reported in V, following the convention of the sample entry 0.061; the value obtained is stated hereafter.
10
